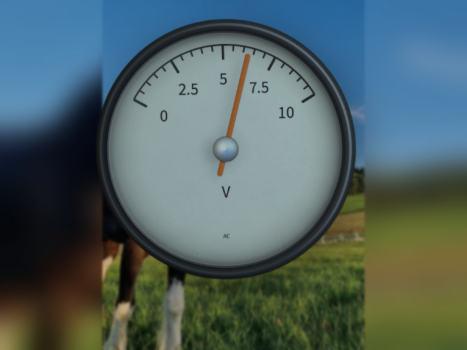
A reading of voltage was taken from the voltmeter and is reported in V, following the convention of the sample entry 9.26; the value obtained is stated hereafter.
6.25
